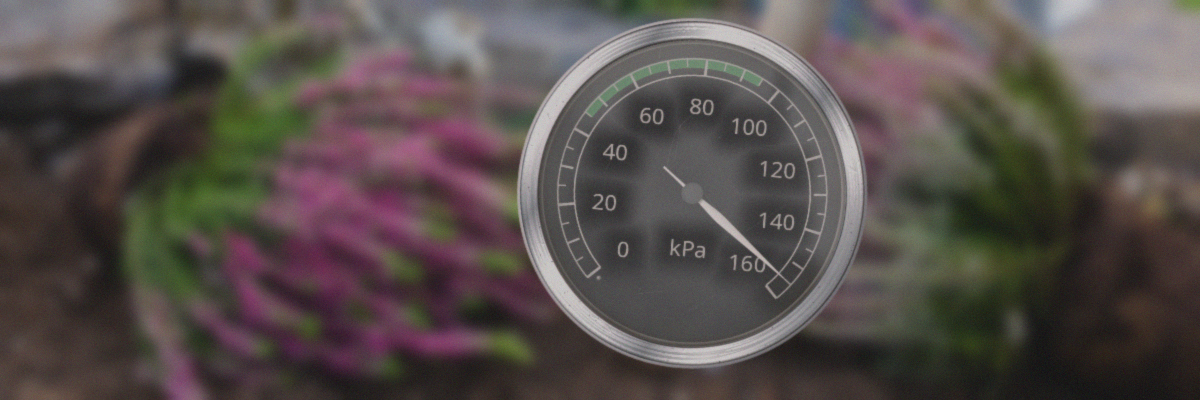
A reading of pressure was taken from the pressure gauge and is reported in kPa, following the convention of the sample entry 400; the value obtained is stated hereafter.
155
